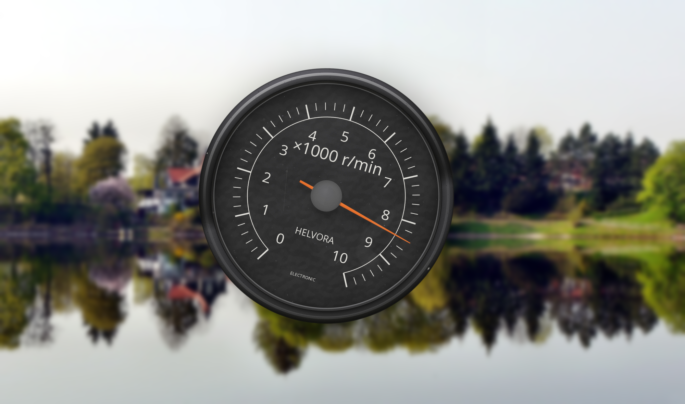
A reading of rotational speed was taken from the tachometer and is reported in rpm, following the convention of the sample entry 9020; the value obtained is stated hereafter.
8400
